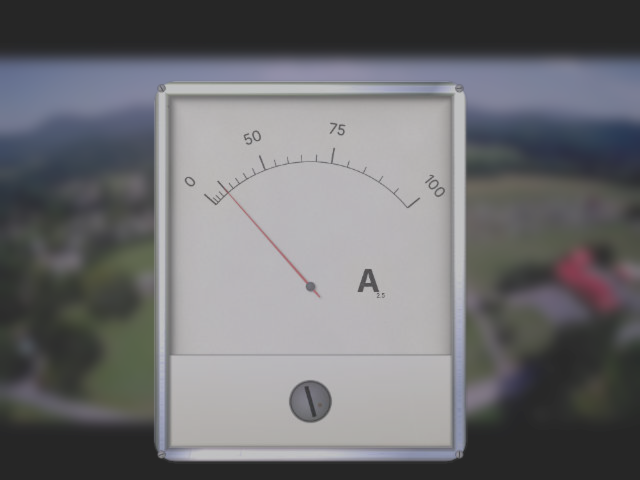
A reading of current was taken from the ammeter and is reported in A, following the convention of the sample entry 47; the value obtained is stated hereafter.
25
